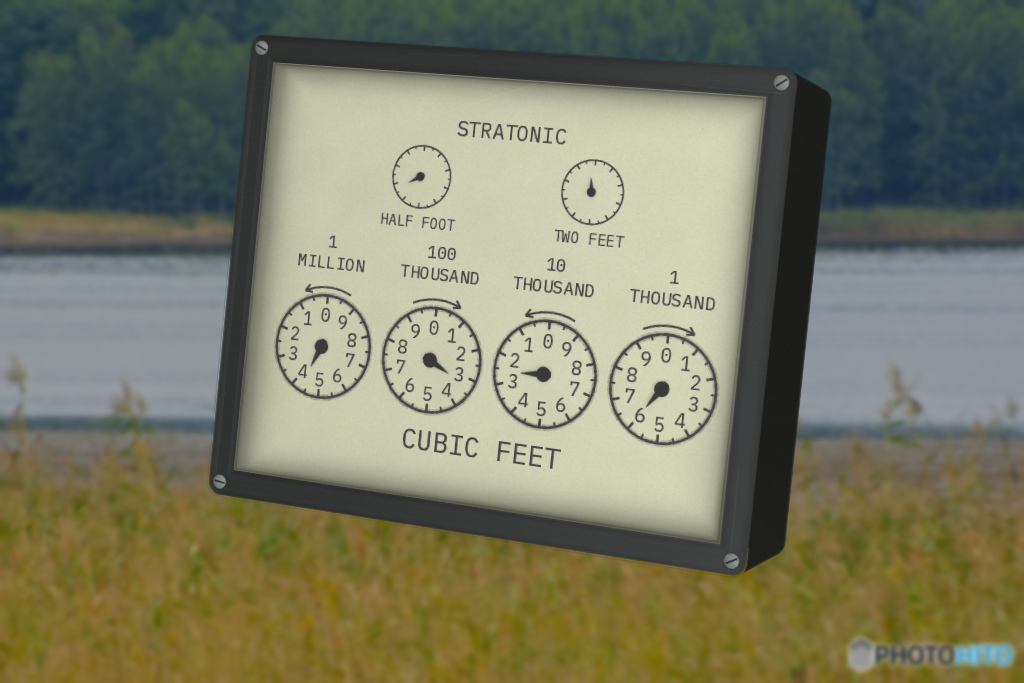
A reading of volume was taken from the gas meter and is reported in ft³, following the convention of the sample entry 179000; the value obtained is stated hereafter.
432600
